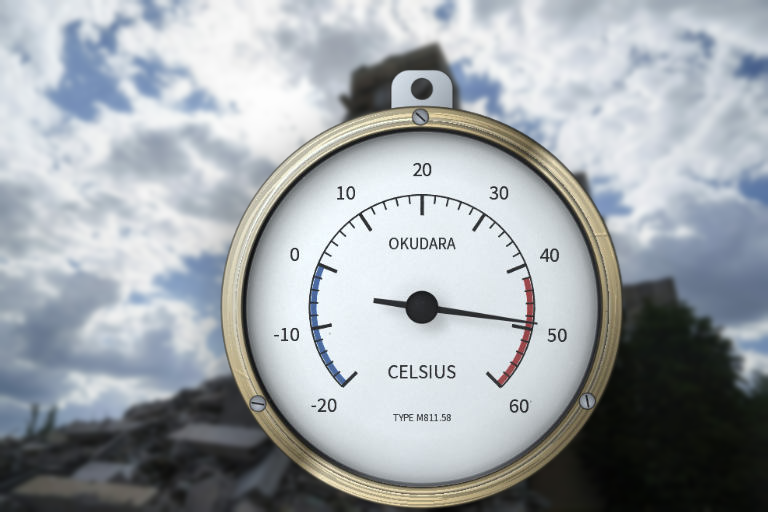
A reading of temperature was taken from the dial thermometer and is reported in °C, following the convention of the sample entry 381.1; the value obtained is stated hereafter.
49
